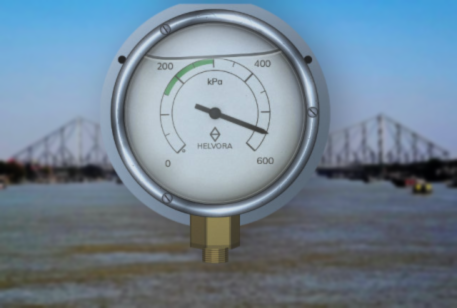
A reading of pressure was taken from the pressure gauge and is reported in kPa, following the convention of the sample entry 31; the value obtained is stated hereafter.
550
